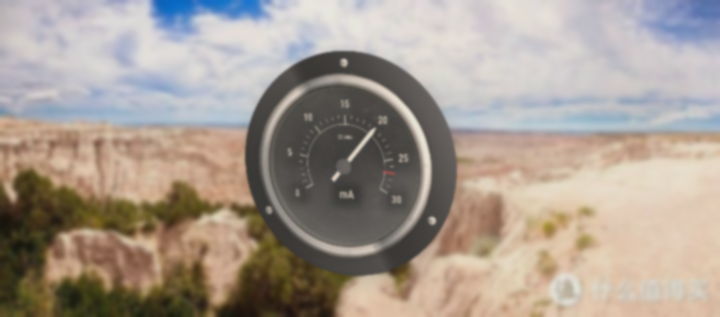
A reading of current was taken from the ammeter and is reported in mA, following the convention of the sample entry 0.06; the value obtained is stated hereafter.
20
